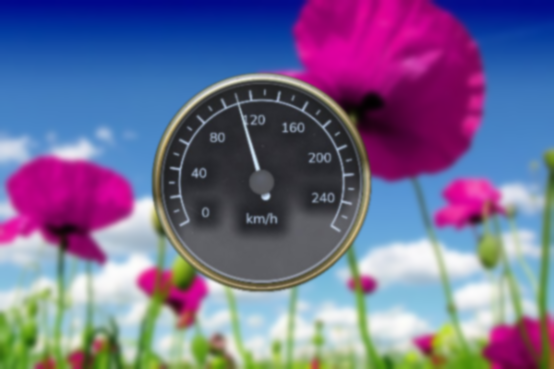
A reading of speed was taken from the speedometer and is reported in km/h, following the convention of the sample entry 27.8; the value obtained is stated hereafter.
110
